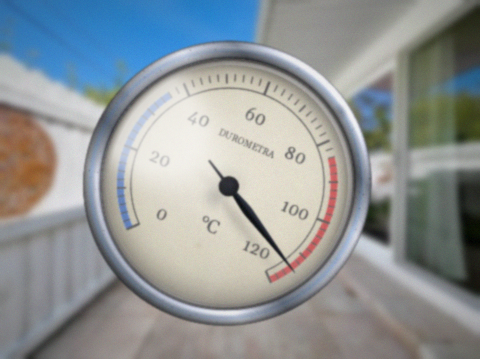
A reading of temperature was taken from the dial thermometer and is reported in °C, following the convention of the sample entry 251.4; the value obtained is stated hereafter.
114
